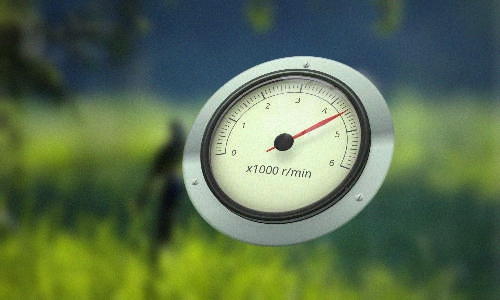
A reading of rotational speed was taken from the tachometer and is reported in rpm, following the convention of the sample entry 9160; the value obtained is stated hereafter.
4500
